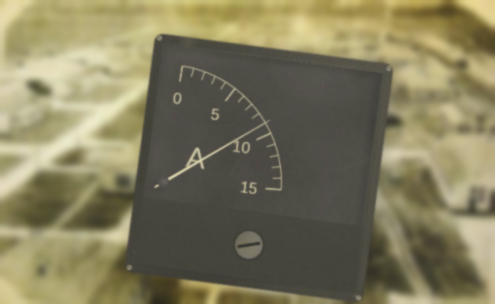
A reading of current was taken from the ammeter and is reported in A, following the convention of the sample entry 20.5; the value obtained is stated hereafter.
9
